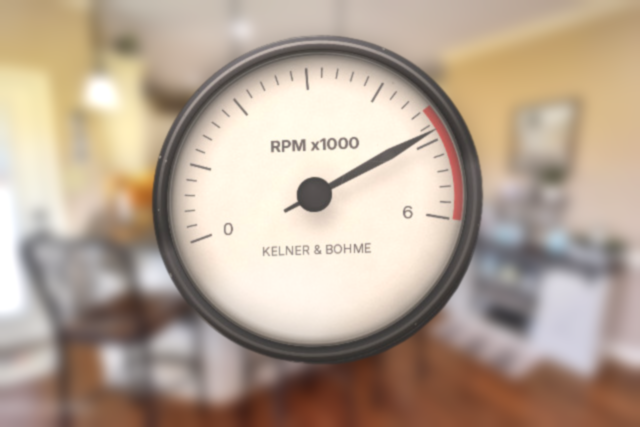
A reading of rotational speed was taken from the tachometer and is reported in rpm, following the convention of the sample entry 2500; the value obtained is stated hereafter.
4900
